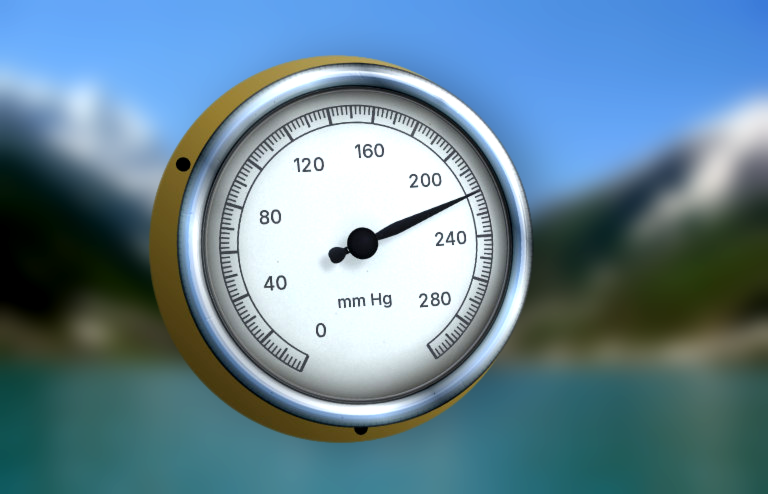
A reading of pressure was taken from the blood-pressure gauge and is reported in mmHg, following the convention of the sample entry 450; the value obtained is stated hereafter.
220
